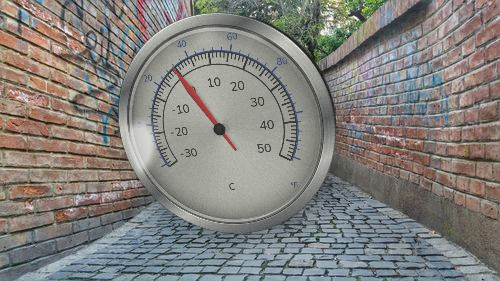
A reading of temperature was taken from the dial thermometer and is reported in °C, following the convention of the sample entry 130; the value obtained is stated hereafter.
0
